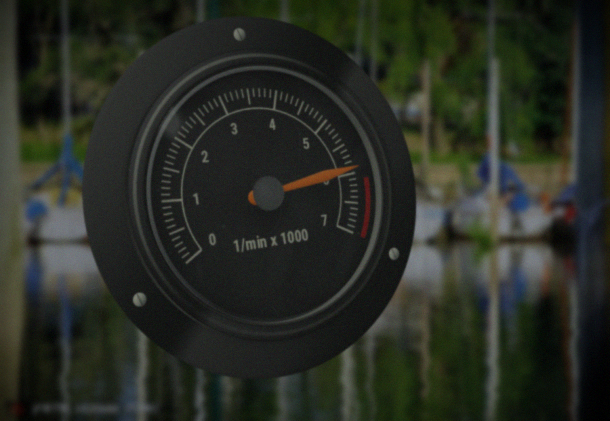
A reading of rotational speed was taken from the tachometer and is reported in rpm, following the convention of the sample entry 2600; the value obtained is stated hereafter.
5900
